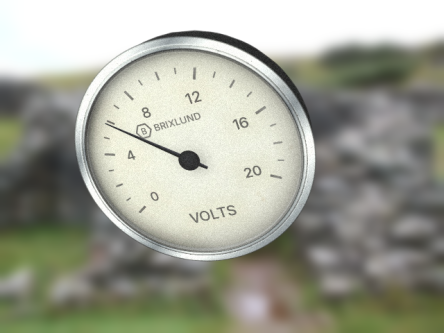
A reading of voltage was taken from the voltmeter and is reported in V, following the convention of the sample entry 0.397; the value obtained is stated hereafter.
6
